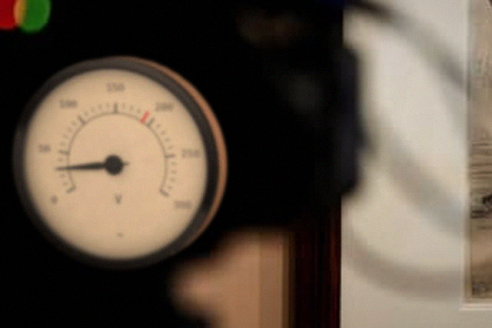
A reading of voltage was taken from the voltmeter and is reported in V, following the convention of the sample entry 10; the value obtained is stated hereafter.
30
